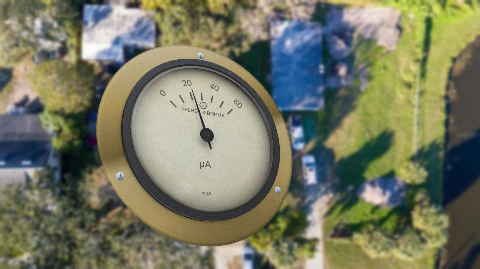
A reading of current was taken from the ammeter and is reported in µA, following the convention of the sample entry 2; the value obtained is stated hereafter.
20
